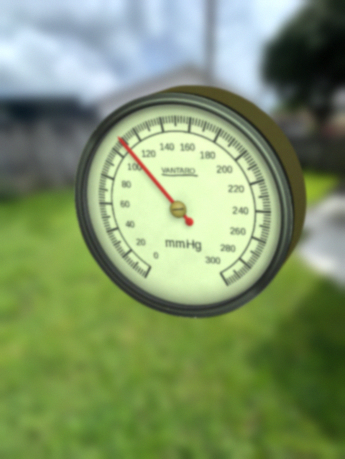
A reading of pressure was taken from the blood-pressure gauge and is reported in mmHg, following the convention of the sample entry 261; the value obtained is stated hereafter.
110
